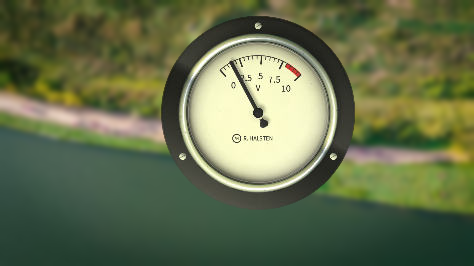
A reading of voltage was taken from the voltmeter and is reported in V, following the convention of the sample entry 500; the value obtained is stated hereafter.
1.5
